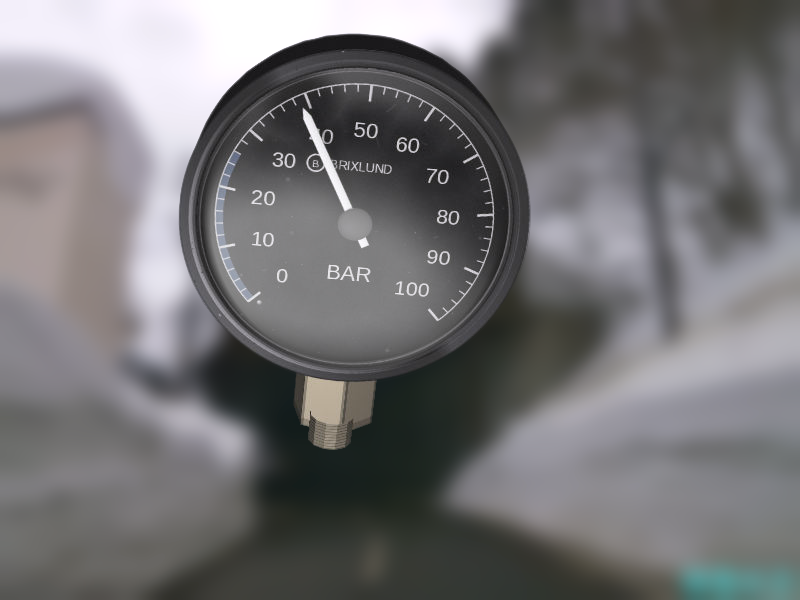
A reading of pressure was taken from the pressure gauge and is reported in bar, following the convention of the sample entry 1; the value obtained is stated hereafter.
39
